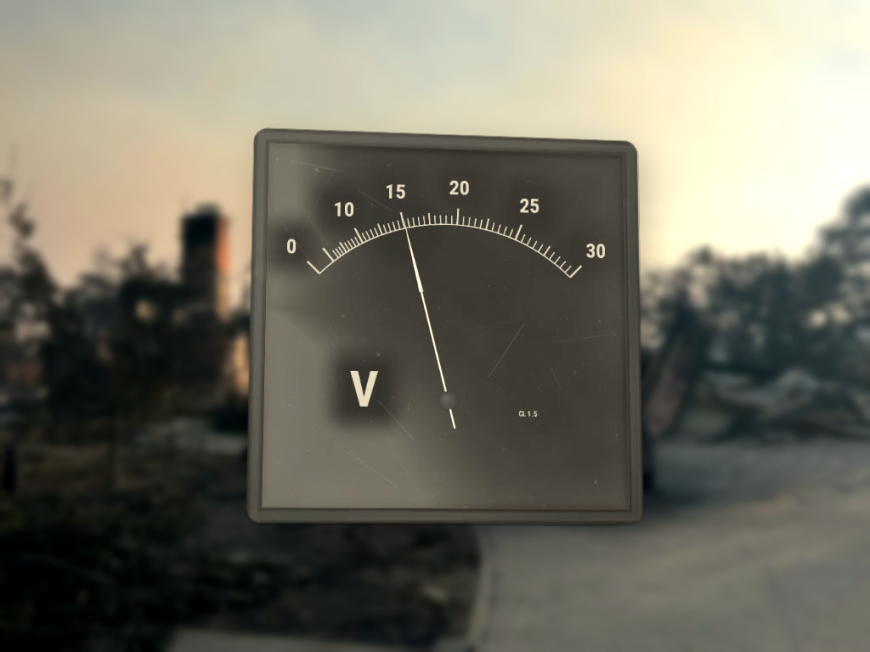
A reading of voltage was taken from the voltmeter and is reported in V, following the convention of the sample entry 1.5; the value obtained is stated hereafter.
15
